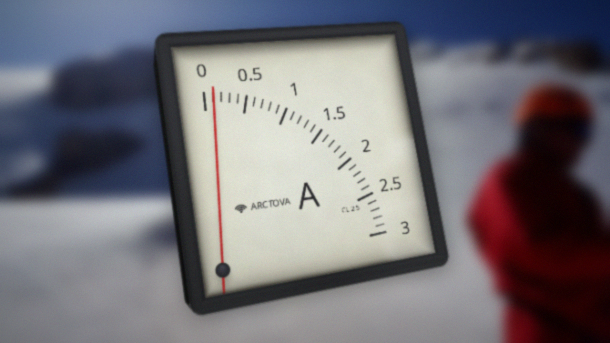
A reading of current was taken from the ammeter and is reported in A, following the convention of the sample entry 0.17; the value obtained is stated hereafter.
0.1
